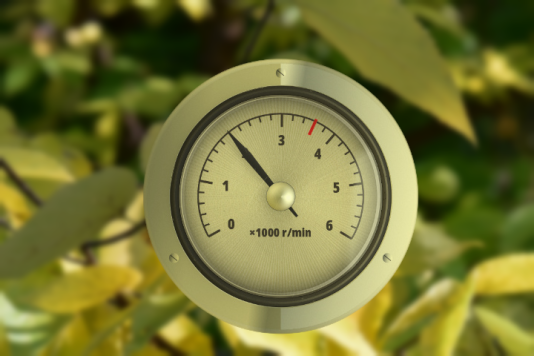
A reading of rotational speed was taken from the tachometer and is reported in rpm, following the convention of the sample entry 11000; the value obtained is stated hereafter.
2000
